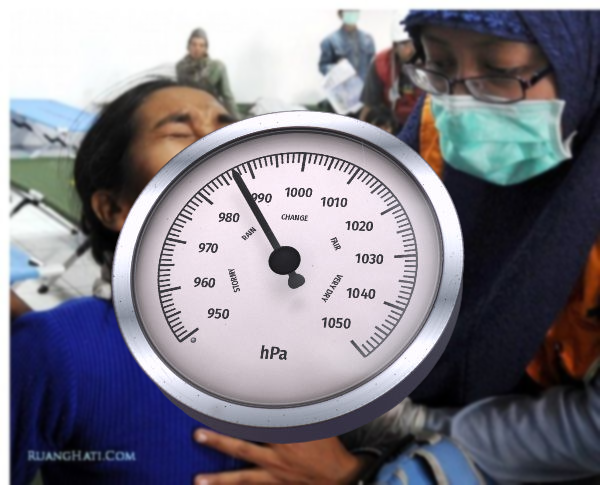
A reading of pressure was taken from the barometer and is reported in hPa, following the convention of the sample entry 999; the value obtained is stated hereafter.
987
